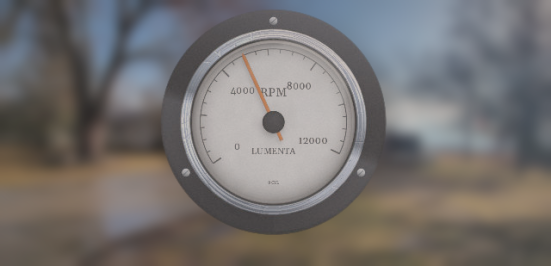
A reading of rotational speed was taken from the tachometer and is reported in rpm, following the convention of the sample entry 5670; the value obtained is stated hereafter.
5000
